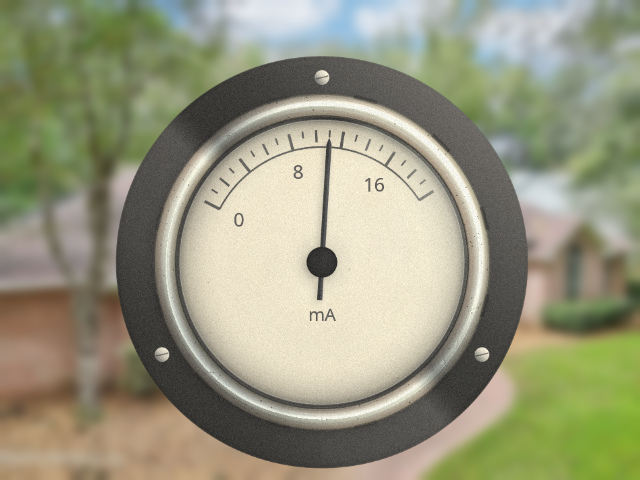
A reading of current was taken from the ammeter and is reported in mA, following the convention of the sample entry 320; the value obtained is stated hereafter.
11
